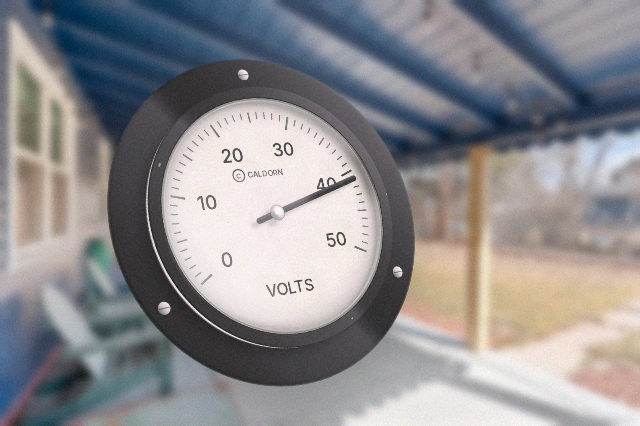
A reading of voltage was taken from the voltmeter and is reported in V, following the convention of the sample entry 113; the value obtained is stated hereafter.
41
